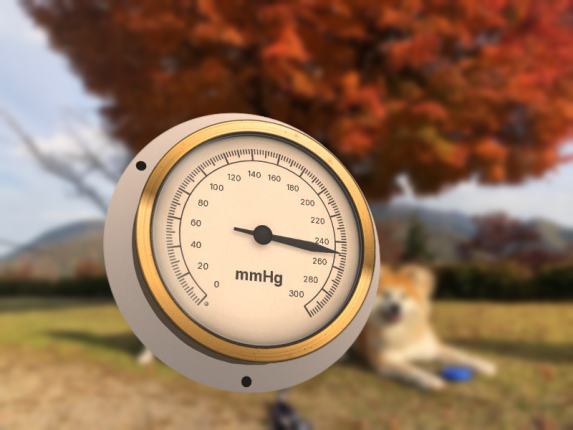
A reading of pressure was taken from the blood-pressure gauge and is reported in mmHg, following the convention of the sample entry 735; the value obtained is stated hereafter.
250
